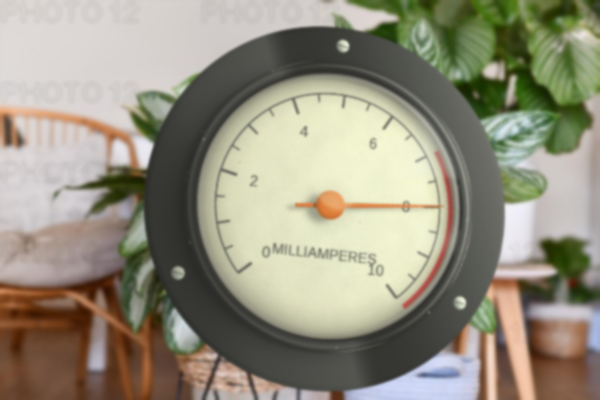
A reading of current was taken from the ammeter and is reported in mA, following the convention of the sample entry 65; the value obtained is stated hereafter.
8
